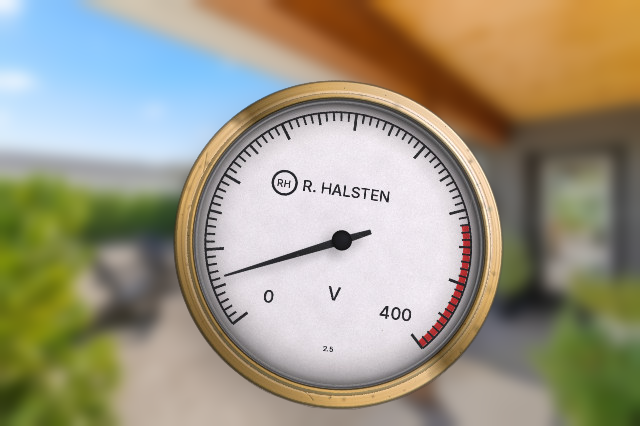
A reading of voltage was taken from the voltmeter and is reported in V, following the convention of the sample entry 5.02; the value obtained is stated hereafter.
30
